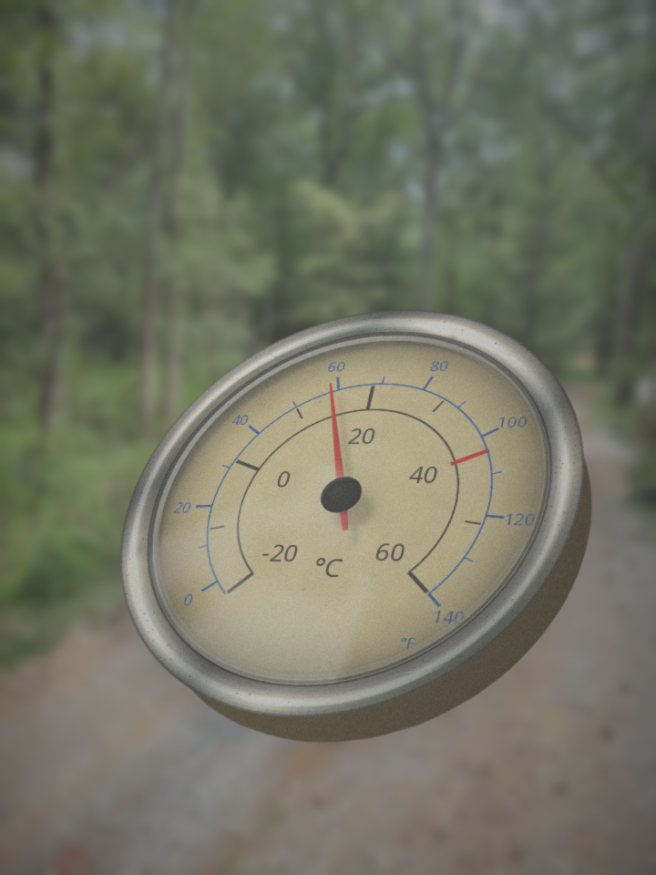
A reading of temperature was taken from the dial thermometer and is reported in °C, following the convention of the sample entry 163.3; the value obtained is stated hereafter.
15
